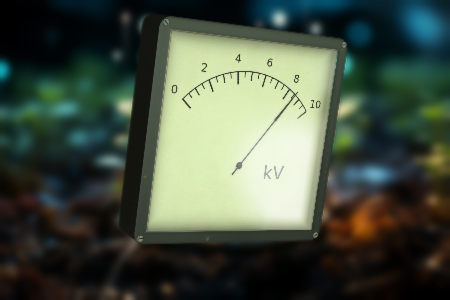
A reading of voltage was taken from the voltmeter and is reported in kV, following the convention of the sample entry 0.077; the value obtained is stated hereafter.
8.5
